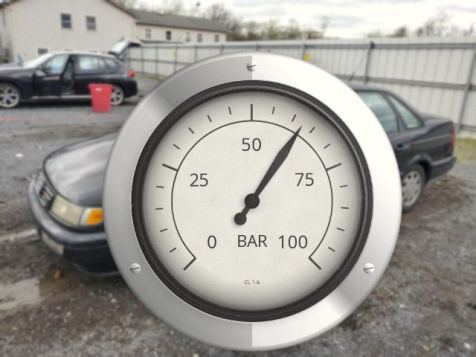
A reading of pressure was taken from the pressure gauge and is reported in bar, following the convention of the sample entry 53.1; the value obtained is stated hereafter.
62.5
